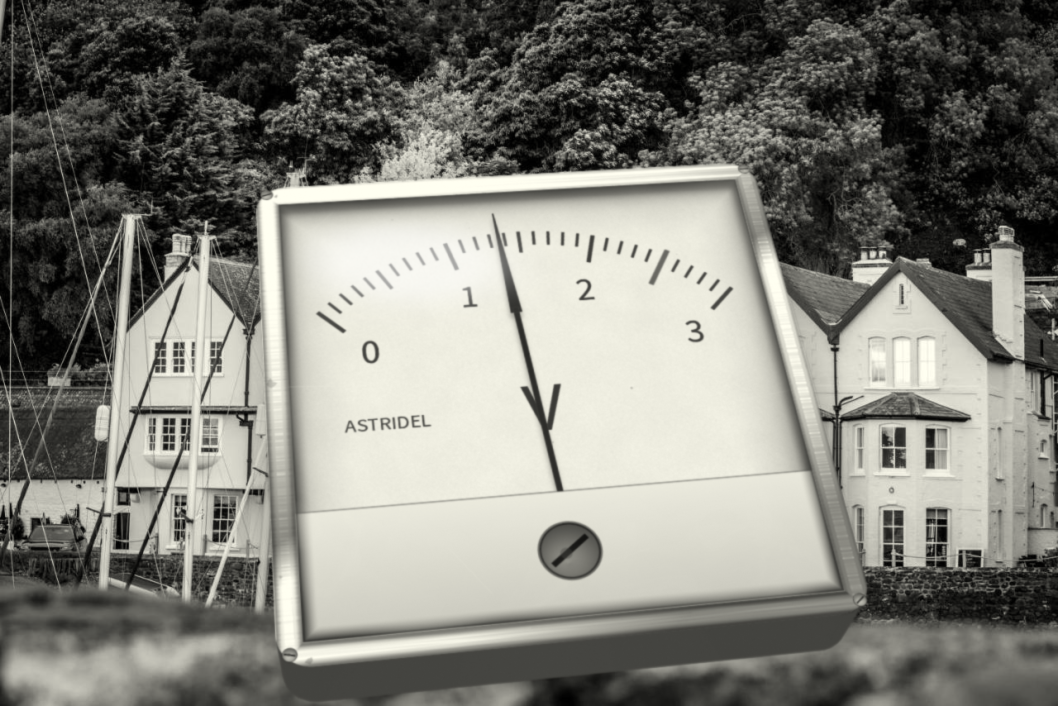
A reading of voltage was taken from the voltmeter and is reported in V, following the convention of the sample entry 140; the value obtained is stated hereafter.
1.35
